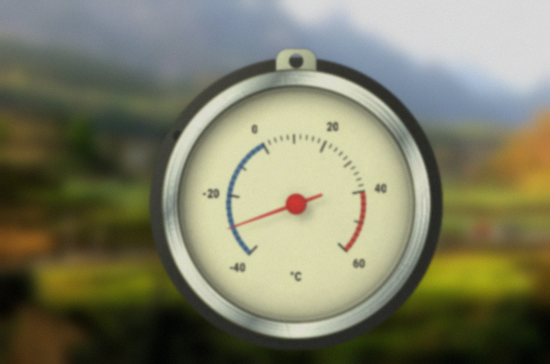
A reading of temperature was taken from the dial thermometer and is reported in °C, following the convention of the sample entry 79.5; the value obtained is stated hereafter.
-30
